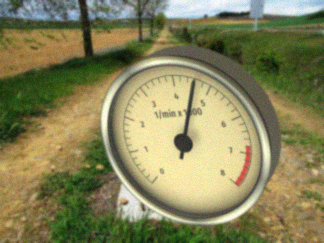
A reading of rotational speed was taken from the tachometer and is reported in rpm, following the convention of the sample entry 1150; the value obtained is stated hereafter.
4600
